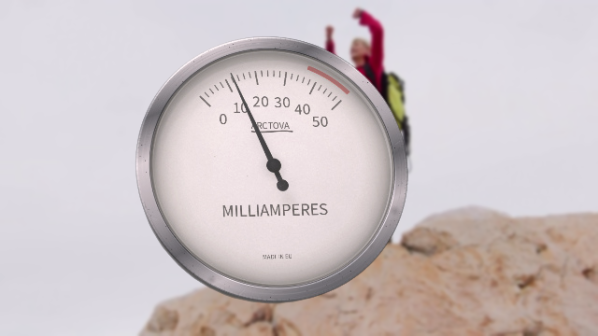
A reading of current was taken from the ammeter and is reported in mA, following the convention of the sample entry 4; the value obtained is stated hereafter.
12
